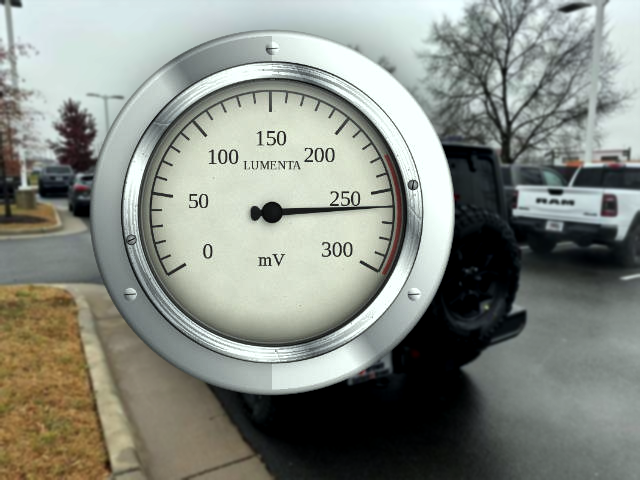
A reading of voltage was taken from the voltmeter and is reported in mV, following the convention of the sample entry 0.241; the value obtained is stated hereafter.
260
